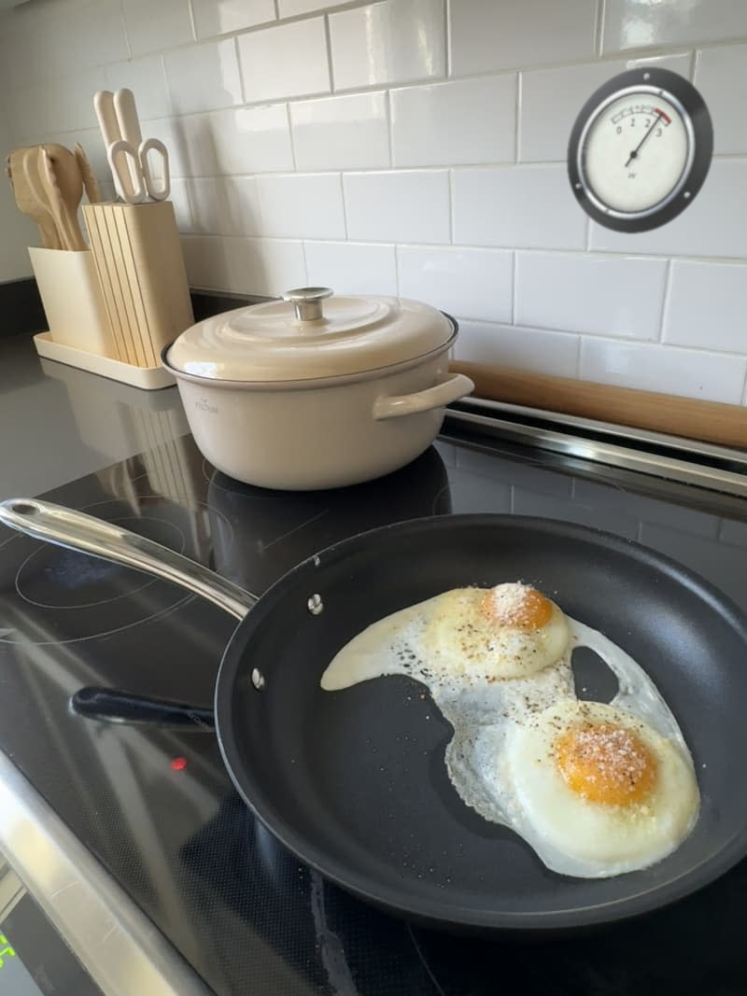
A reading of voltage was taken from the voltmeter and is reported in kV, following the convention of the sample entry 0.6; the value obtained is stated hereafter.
2.5
